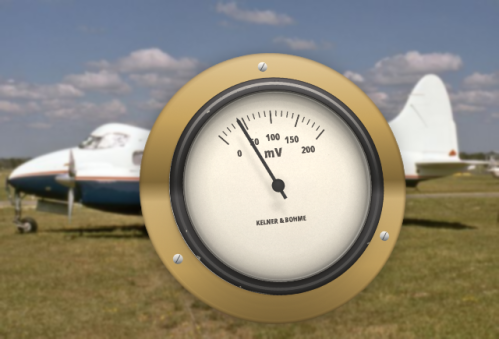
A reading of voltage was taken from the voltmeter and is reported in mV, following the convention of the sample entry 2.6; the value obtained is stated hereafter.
40
